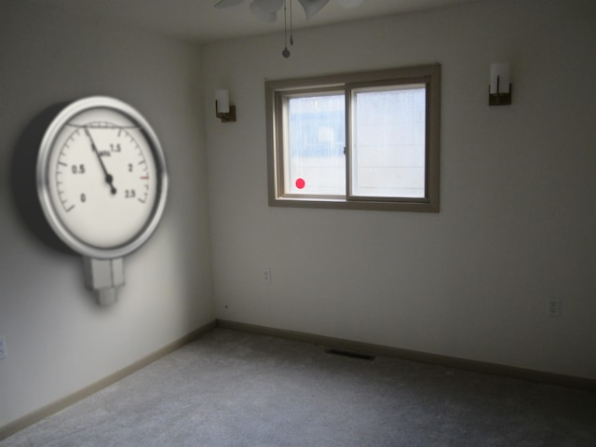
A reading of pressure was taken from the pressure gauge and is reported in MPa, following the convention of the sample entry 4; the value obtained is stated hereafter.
1
